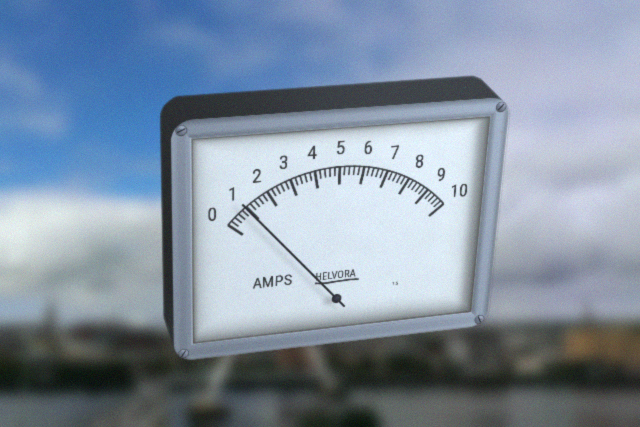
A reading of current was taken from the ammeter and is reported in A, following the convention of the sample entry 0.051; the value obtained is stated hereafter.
1
